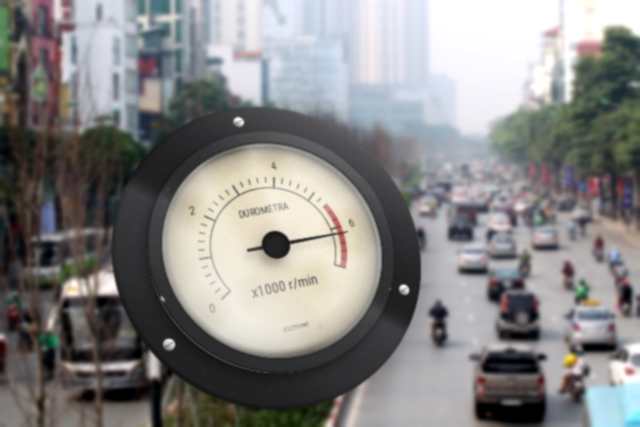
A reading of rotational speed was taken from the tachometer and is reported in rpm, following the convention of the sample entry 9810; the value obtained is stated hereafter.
6200
